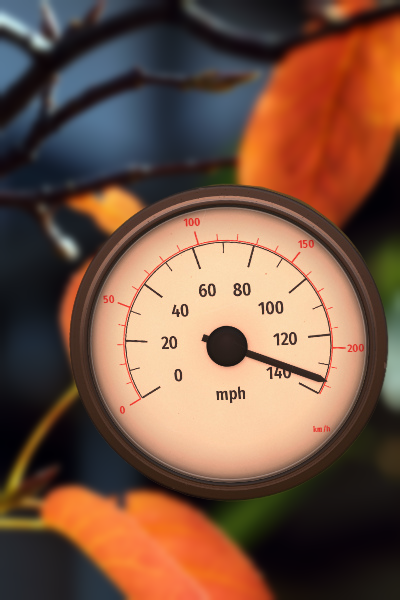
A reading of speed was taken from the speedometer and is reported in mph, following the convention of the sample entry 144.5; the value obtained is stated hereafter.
135
